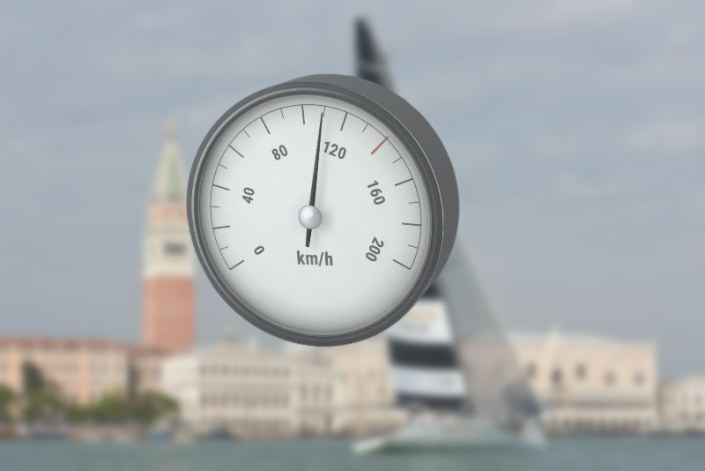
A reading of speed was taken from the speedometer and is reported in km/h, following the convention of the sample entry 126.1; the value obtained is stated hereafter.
110
